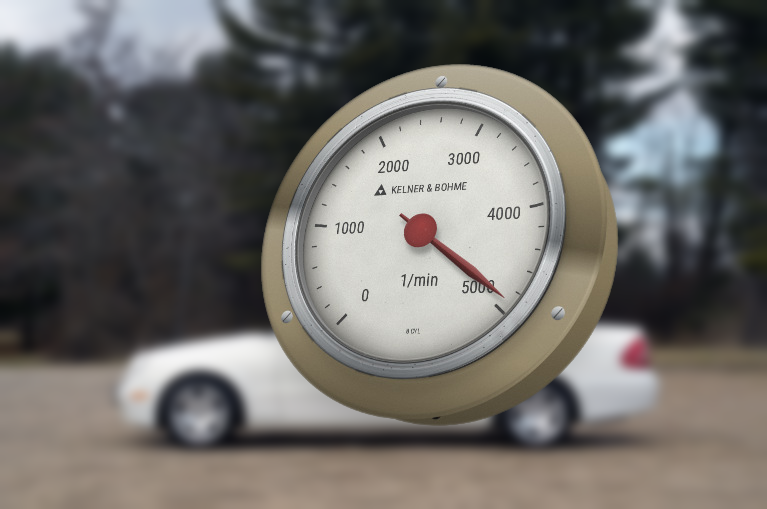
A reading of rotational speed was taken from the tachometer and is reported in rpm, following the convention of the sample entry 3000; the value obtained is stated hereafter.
4900
